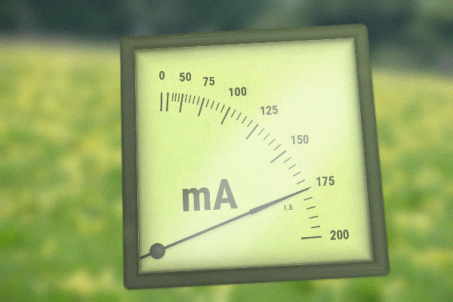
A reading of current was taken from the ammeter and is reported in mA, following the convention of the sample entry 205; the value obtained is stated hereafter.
175
